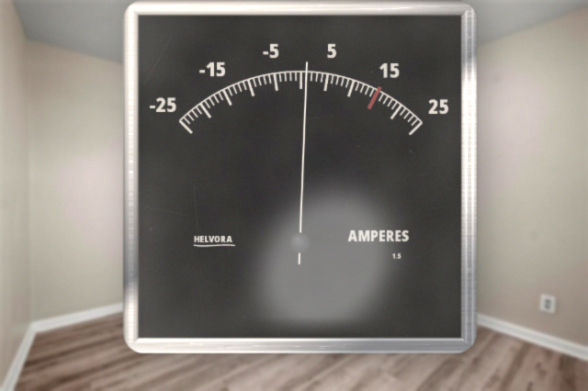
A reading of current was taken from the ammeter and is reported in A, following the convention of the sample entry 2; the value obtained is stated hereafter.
1
